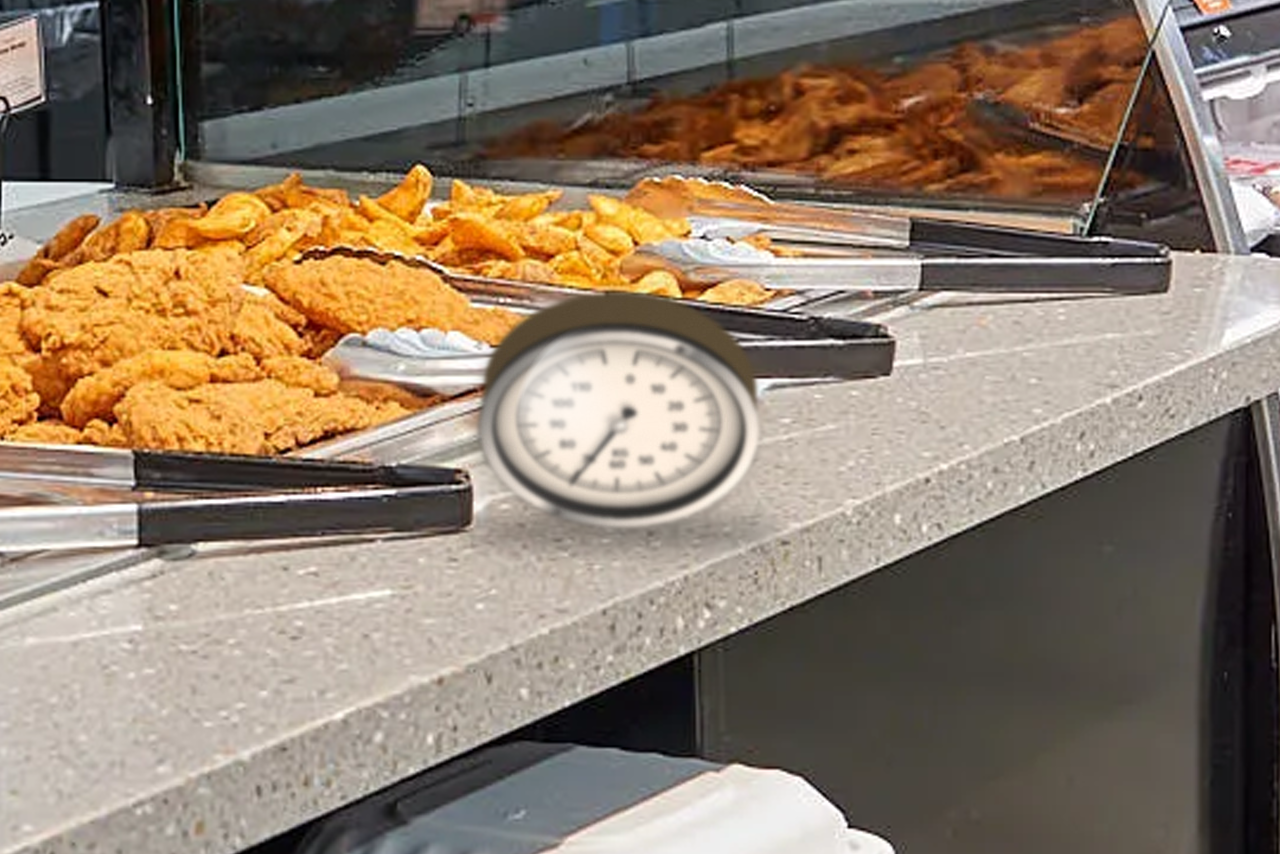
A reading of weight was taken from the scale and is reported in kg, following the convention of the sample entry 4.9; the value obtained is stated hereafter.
70
